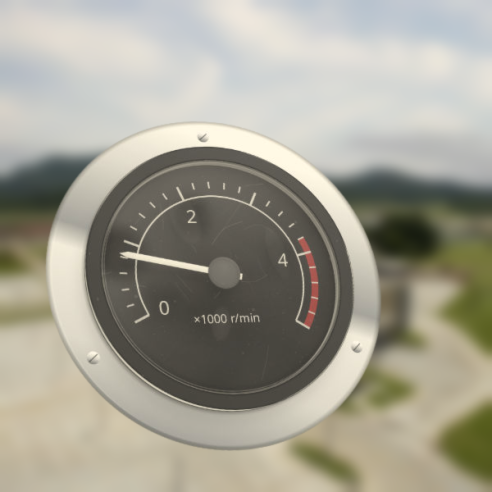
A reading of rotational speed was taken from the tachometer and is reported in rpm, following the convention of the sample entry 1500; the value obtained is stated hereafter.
800
